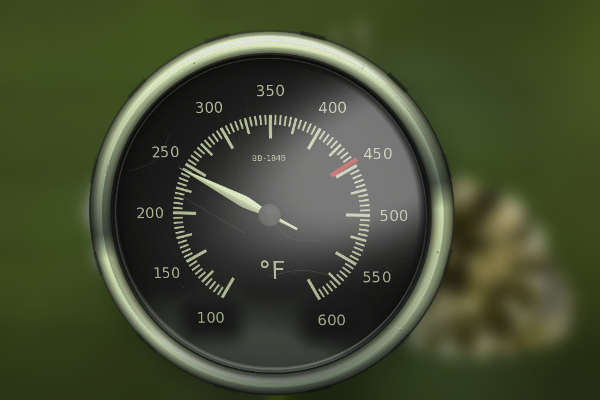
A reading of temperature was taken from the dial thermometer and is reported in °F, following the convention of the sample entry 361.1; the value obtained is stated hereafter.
245
